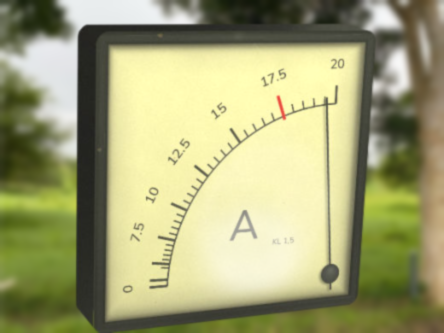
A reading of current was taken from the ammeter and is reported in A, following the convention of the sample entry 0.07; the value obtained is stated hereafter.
19.5
